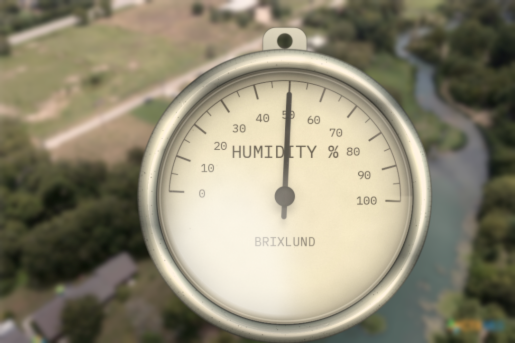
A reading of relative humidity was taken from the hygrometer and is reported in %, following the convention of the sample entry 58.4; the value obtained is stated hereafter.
50
